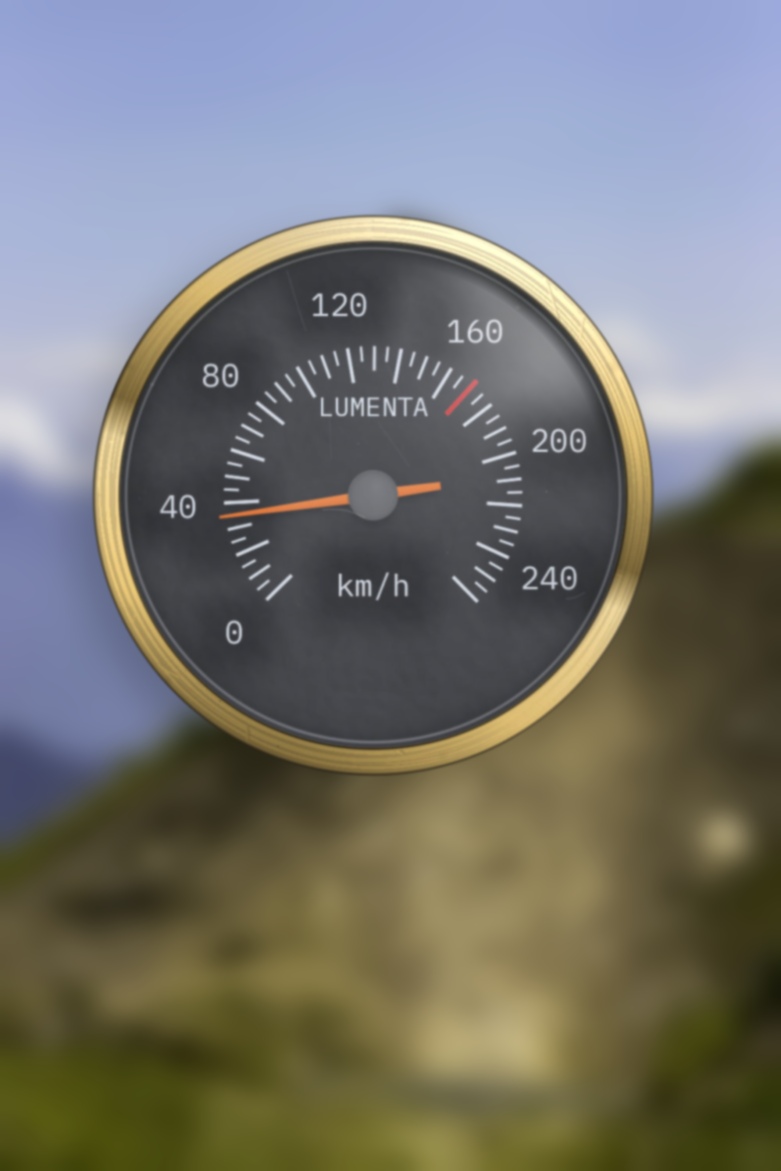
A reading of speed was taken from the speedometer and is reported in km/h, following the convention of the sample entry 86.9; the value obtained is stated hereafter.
35
